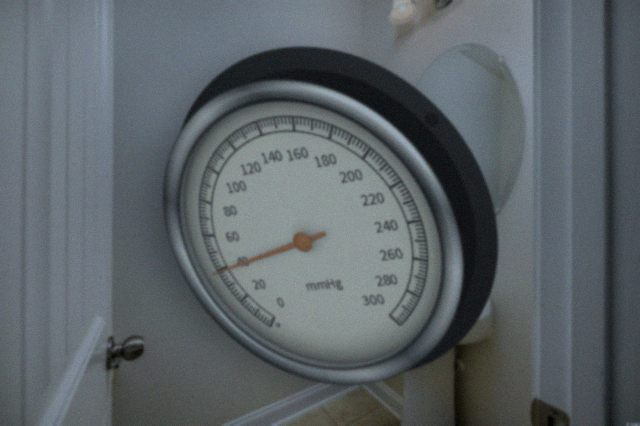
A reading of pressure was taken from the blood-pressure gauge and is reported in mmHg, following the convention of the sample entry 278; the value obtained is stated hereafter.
40
